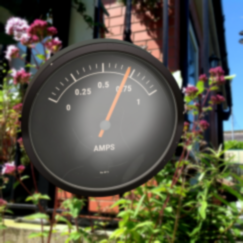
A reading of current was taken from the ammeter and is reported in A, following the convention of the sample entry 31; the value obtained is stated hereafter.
0.7
